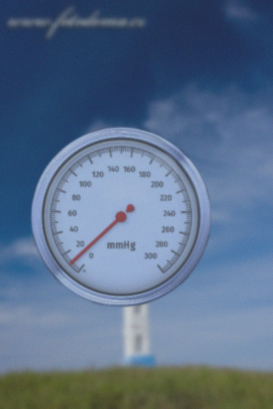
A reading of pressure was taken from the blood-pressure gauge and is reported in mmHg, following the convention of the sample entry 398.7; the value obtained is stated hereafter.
10
